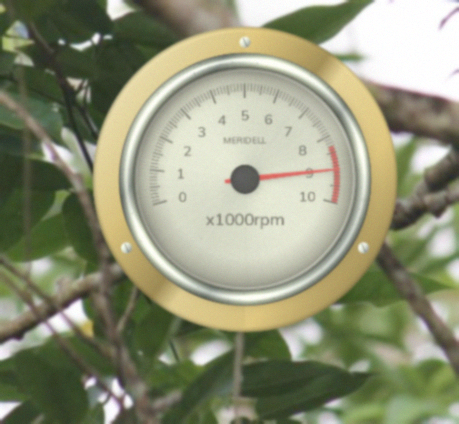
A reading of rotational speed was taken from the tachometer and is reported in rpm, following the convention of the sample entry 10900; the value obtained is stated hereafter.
9000
